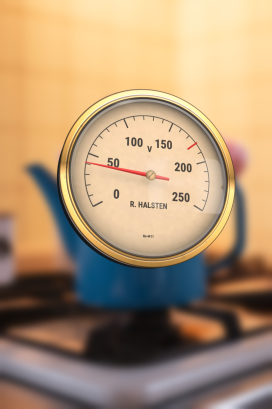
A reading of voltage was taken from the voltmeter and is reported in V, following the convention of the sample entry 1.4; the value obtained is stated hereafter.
40
